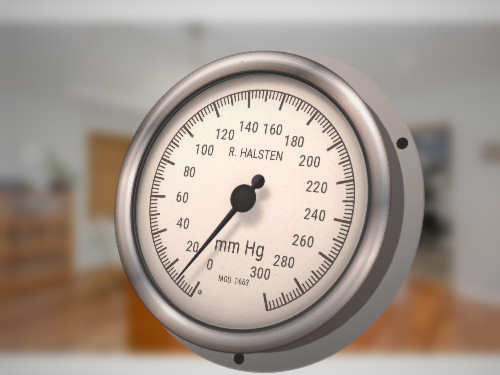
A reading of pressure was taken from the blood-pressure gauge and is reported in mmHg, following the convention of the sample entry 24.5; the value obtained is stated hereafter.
10
